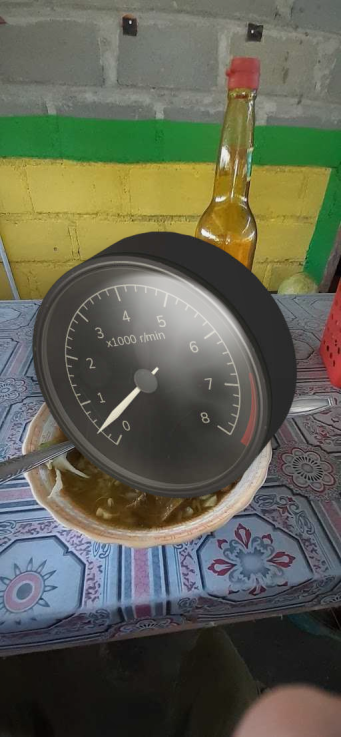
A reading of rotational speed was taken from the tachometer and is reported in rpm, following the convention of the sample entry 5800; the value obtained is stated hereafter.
400
